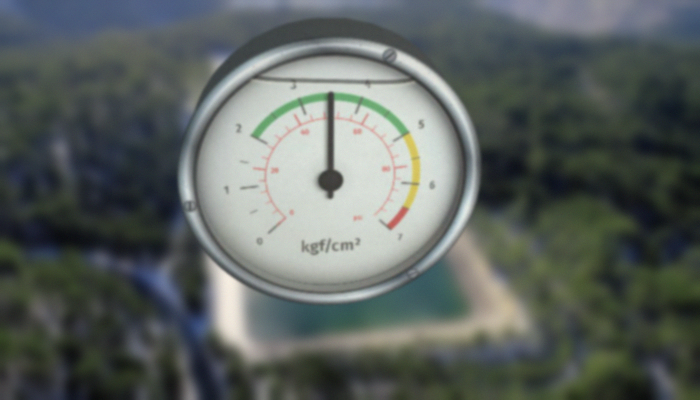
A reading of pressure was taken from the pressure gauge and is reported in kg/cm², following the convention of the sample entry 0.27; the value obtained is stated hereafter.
3.5
